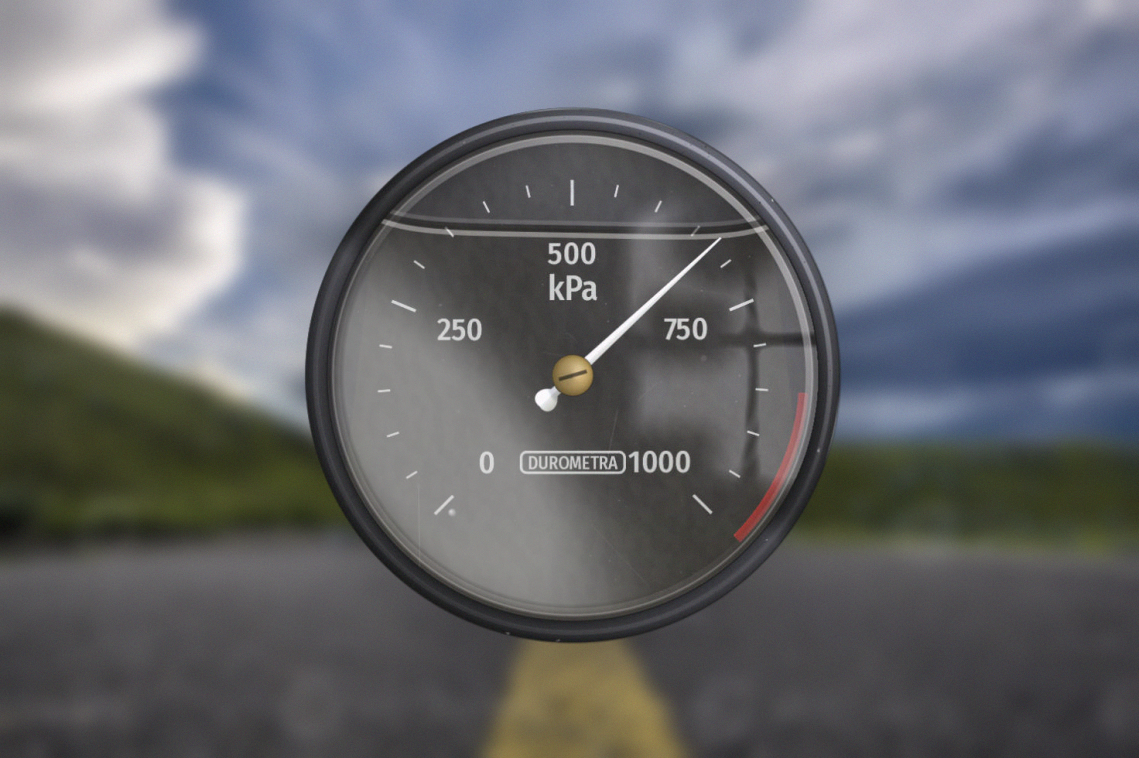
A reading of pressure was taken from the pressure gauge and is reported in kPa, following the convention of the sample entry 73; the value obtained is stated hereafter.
675
